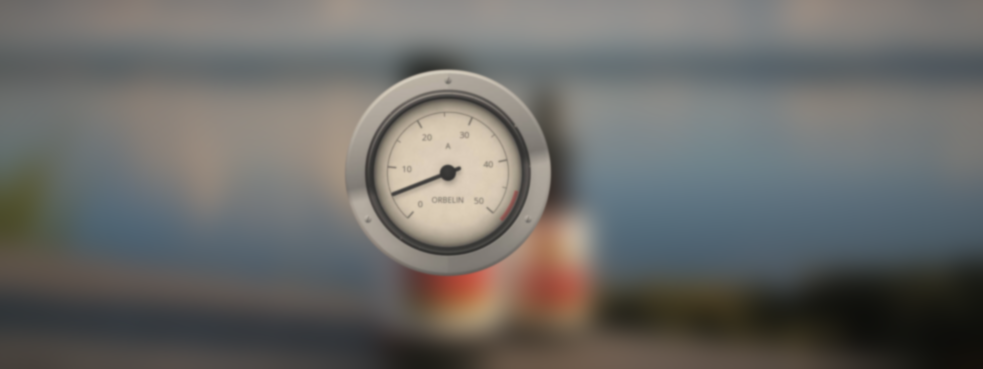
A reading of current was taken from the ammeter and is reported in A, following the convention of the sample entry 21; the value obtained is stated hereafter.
5
